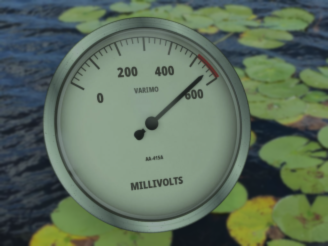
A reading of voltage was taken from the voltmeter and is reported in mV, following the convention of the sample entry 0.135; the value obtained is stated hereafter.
560
